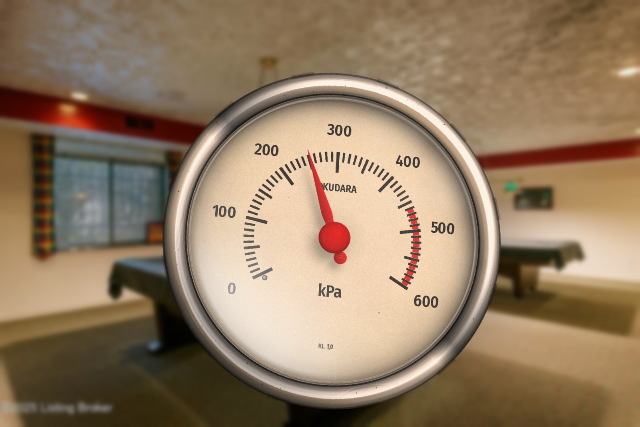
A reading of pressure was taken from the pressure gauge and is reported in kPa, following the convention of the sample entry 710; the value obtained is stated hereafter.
250
